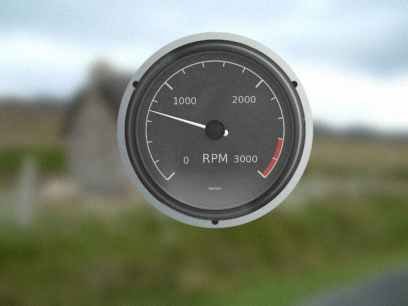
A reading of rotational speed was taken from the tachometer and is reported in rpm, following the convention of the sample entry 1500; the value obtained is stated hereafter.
700
